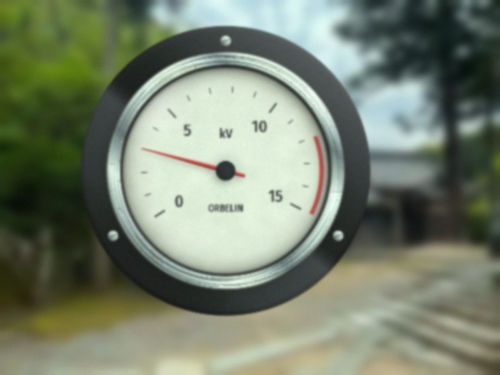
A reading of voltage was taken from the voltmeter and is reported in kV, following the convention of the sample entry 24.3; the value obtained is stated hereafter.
3
